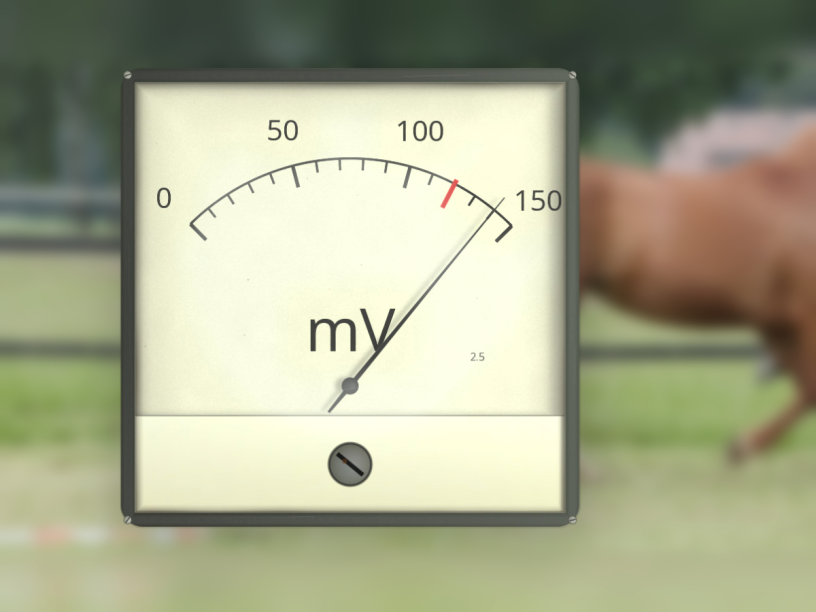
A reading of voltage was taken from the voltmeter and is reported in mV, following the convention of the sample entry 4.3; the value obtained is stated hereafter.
140
